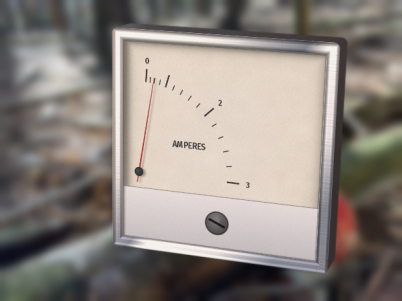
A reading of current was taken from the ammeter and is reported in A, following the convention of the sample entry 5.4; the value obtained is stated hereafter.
0.6
